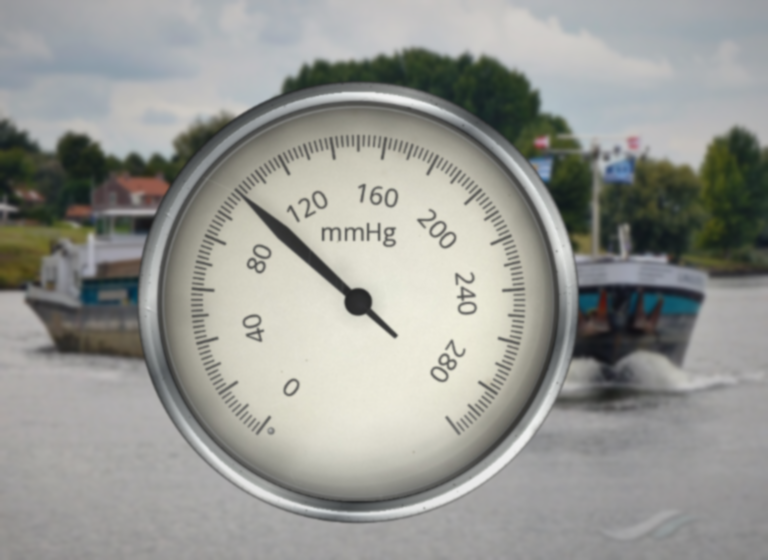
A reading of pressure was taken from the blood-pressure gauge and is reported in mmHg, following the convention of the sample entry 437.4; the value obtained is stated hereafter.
100
